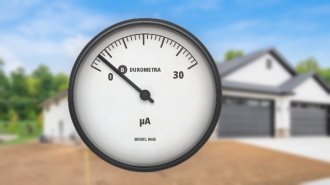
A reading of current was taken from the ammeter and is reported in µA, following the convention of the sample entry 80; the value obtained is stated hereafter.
3
